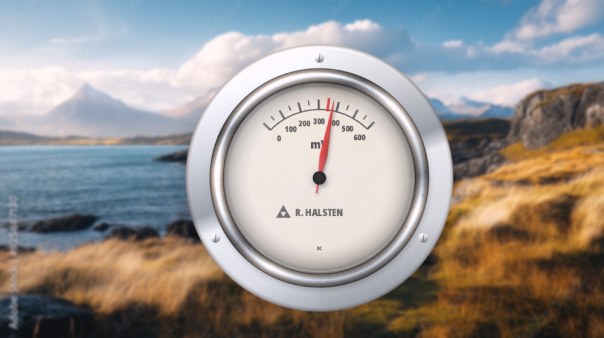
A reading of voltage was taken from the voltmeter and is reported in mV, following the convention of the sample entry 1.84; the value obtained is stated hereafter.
375
